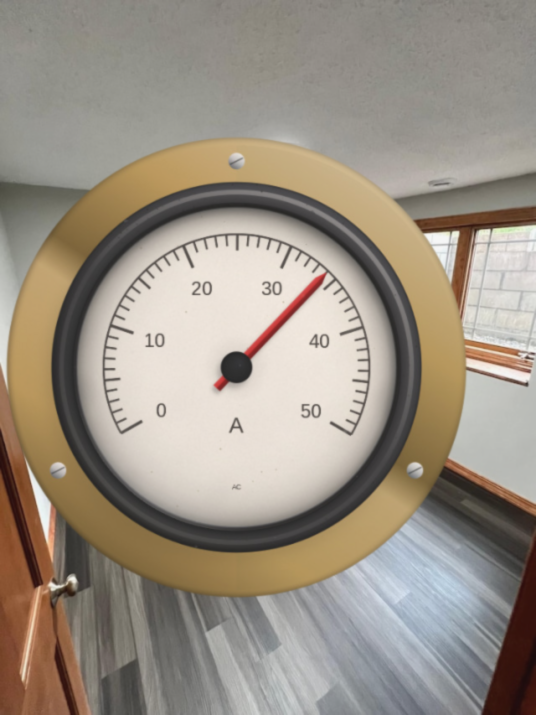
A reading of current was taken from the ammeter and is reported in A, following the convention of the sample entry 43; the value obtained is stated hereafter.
34
